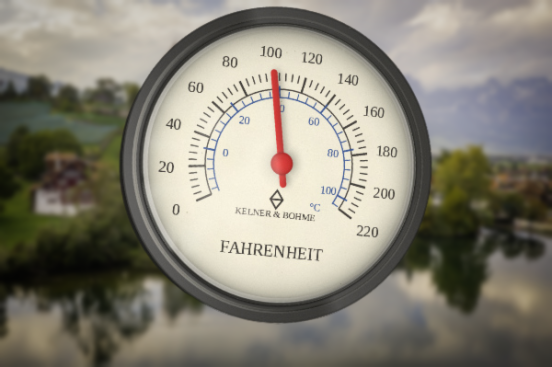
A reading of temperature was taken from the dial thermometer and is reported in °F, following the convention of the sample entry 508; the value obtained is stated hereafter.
100
